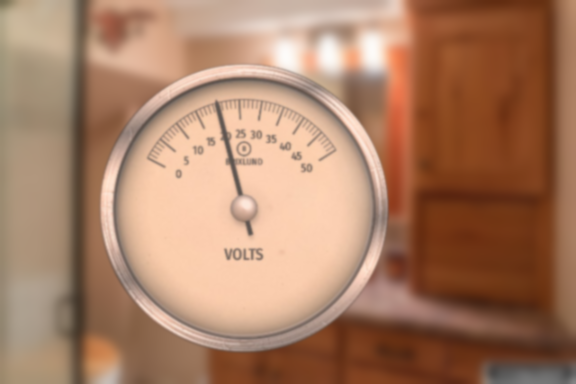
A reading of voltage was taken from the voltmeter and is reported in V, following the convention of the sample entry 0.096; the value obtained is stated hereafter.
20
